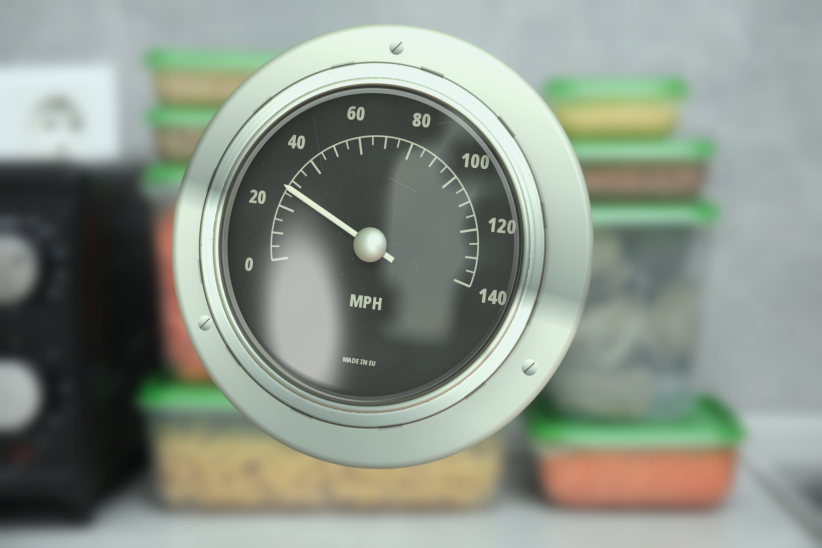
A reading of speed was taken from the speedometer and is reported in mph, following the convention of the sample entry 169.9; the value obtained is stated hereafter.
27.5
